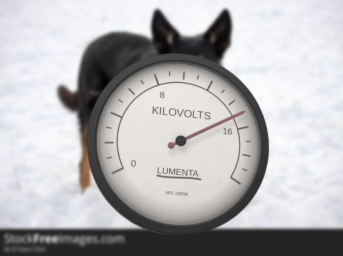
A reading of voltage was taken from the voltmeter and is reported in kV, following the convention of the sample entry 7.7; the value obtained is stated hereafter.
15
